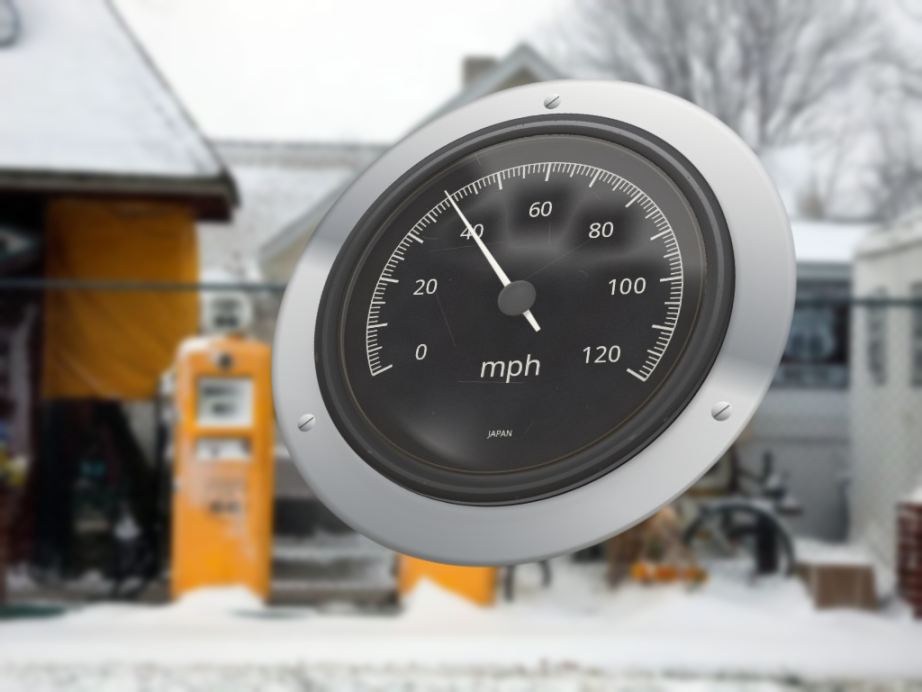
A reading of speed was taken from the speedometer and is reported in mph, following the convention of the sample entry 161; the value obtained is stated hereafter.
40
